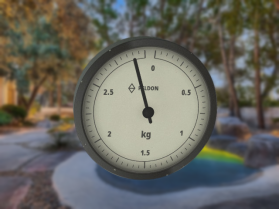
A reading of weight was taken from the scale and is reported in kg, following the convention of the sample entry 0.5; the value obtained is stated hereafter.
2.9
